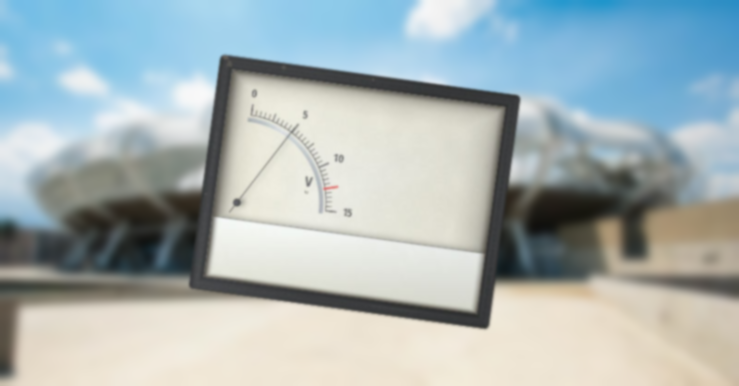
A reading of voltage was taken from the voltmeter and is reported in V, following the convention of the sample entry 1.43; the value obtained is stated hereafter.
5
